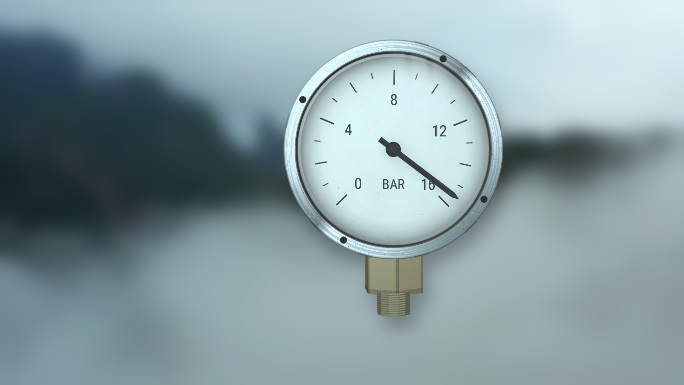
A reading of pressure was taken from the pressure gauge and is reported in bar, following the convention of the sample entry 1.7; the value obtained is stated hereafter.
15.5
